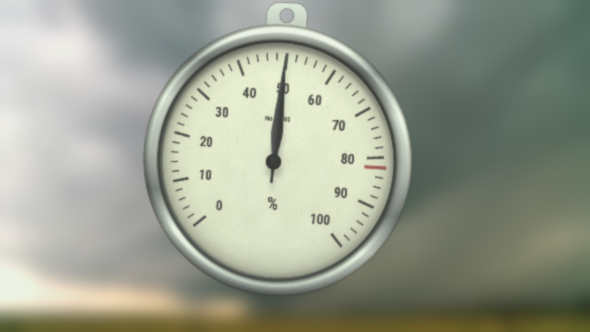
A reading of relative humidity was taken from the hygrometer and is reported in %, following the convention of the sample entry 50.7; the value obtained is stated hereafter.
50
